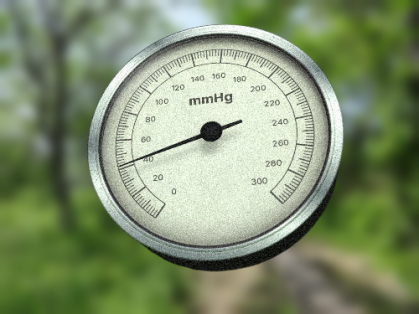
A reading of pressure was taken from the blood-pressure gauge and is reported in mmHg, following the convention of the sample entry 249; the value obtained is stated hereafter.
40
